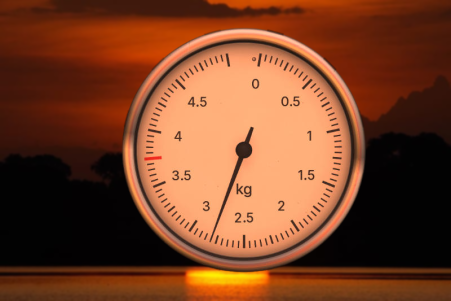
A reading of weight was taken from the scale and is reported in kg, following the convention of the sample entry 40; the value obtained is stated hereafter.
2.8
